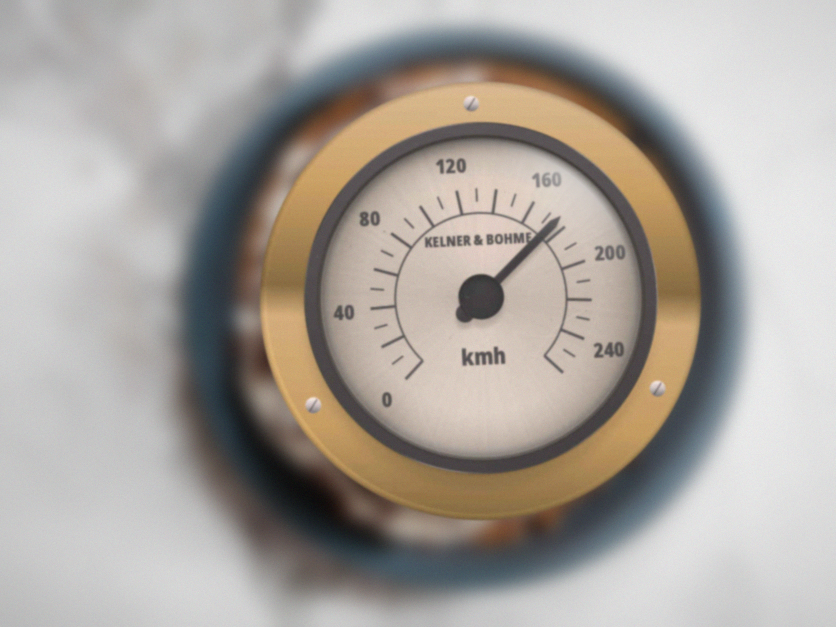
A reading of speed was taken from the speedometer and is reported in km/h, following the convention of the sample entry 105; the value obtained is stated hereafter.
175
